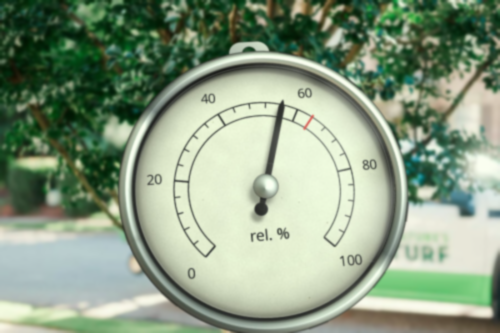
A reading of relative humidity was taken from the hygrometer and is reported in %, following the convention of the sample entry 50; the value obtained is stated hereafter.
56
